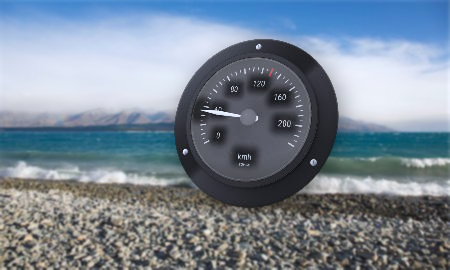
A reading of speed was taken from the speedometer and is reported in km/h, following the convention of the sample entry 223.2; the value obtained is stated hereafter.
35
